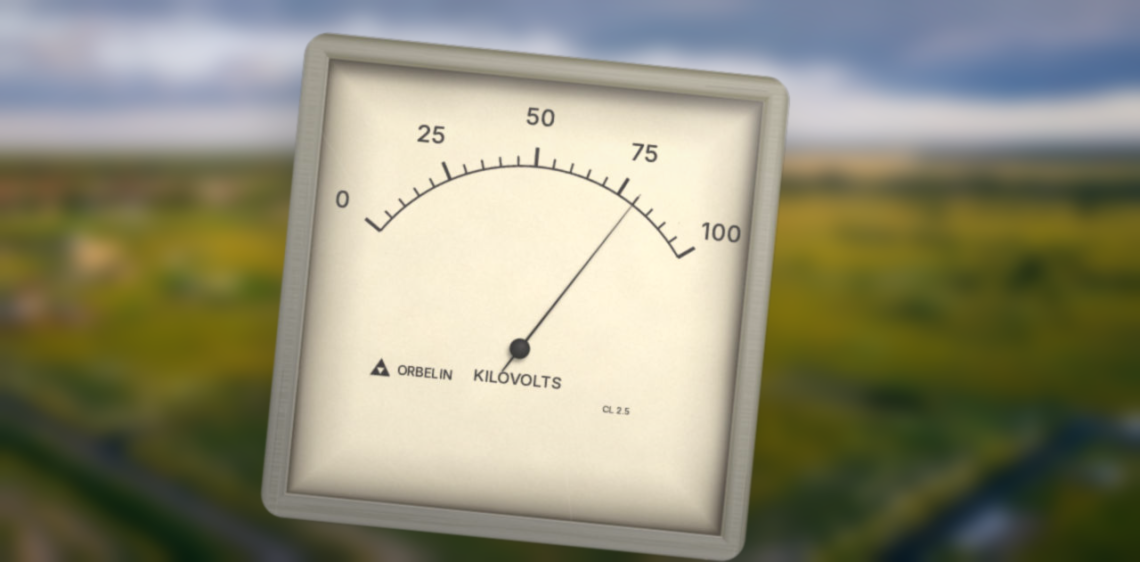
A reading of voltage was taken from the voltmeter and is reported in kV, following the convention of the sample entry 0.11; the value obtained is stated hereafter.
80
